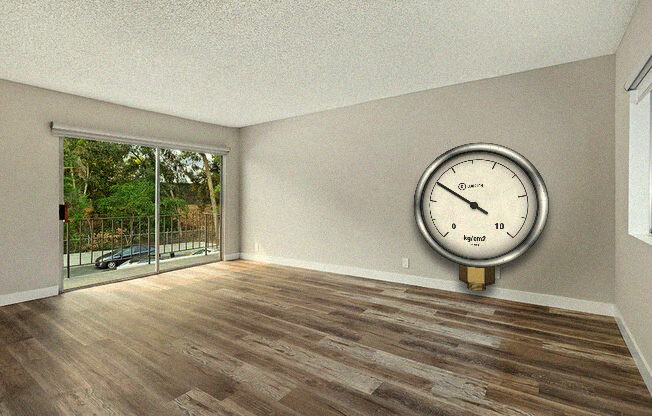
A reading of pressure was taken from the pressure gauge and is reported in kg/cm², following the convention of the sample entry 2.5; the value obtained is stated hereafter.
3
